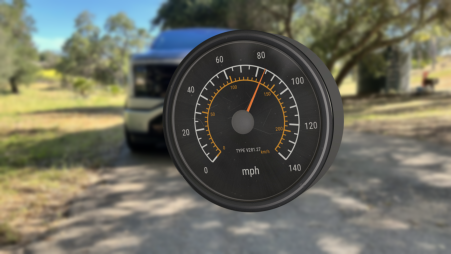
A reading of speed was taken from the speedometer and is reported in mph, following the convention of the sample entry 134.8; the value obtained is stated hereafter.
85
